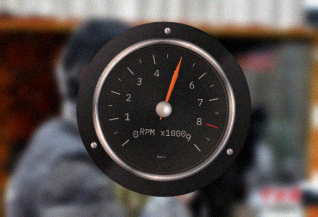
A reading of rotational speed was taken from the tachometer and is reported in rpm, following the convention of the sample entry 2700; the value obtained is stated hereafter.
5000
